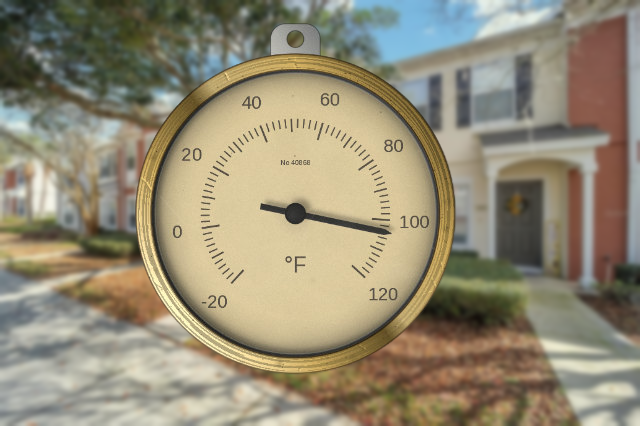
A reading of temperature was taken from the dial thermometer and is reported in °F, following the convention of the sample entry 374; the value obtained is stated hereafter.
104
